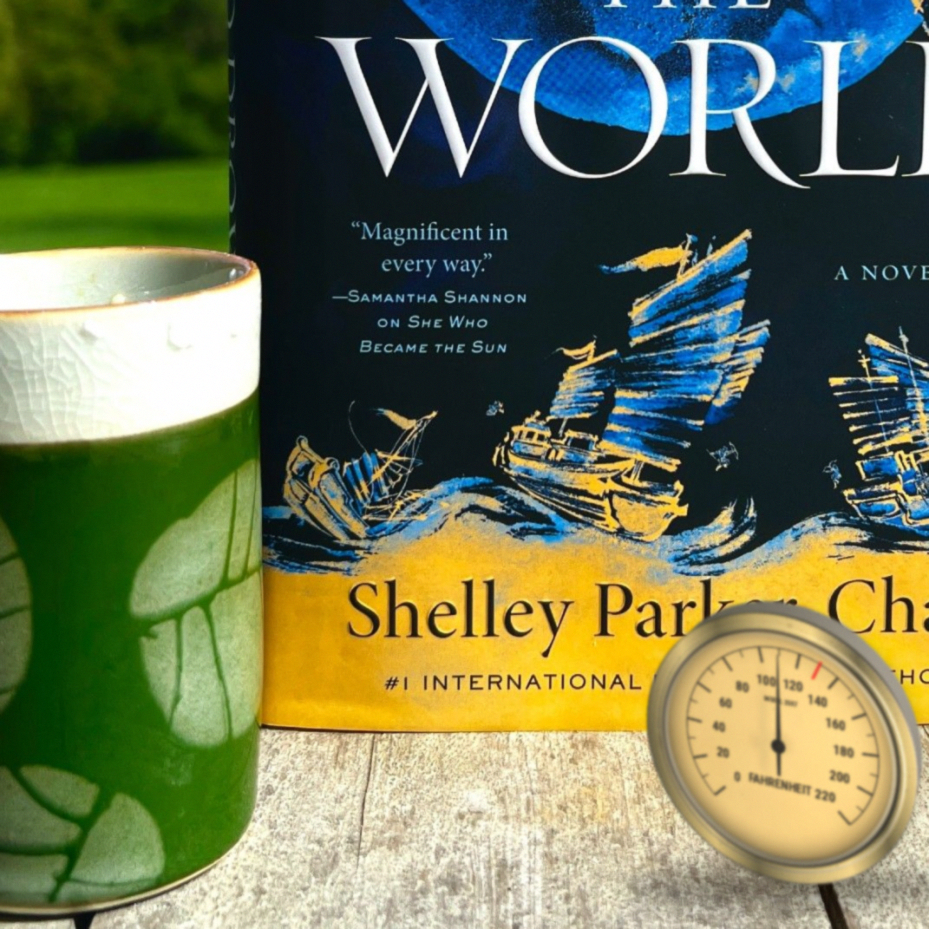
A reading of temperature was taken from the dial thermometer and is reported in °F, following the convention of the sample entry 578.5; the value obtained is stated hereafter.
110
